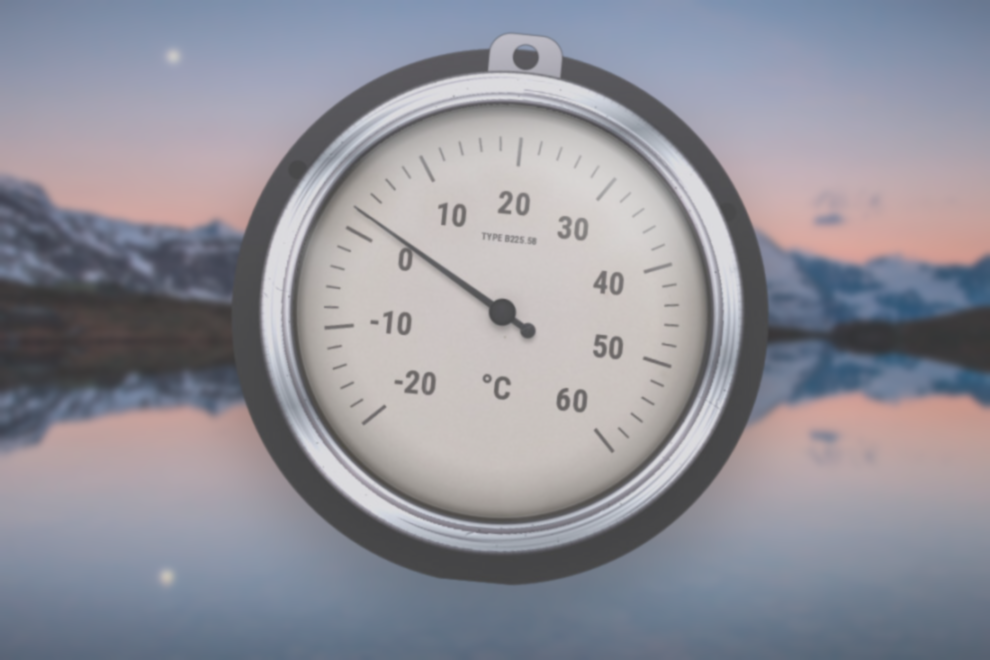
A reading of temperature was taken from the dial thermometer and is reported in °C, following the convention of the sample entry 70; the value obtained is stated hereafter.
2
